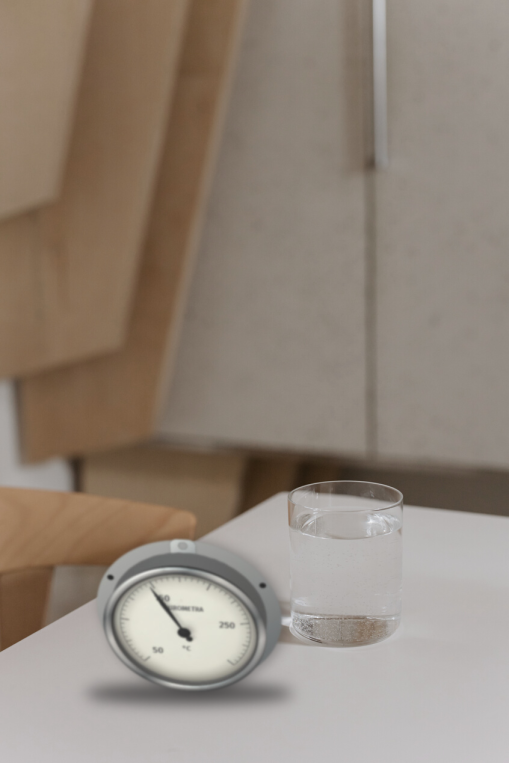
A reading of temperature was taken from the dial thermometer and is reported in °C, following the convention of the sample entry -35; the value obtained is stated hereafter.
150
